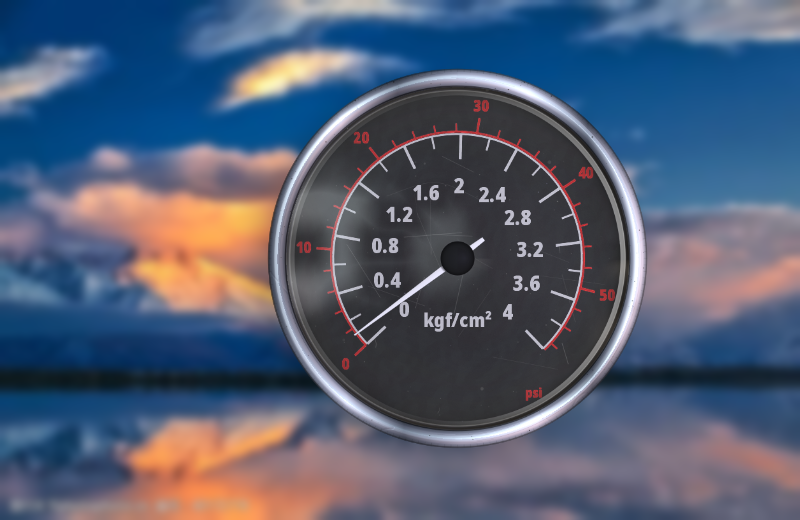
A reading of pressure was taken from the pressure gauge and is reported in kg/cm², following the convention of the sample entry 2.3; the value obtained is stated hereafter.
0.1
